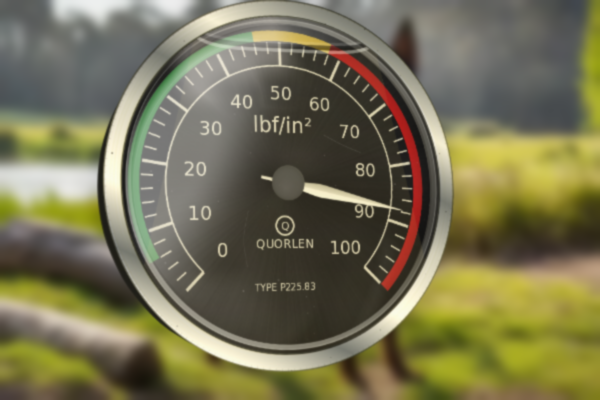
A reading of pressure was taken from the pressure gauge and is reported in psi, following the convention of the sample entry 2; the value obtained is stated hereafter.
88
